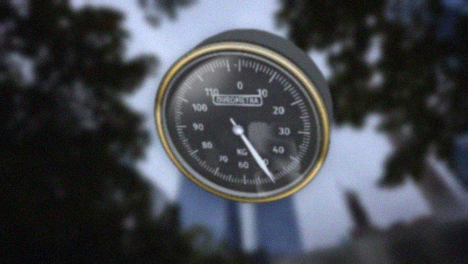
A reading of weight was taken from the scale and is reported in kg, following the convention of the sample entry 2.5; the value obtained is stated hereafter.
50
